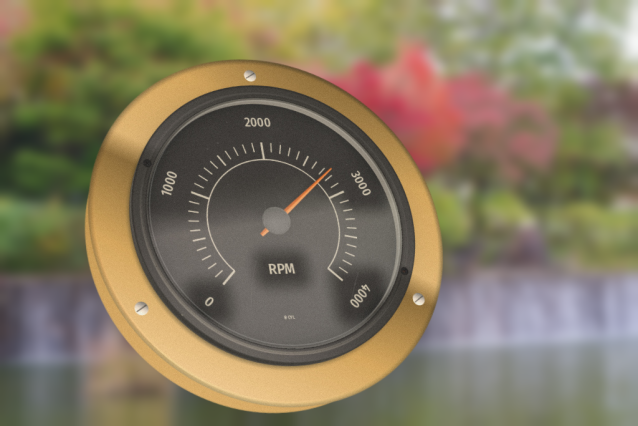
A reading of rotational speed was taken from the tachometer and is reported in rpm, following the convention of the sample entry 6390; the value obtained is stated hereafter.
2750
